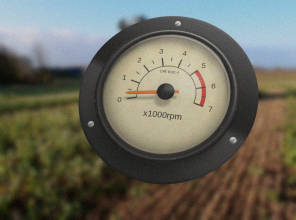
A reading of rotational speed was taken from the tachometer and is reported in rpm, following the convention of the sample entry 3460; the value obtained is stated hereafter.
250
